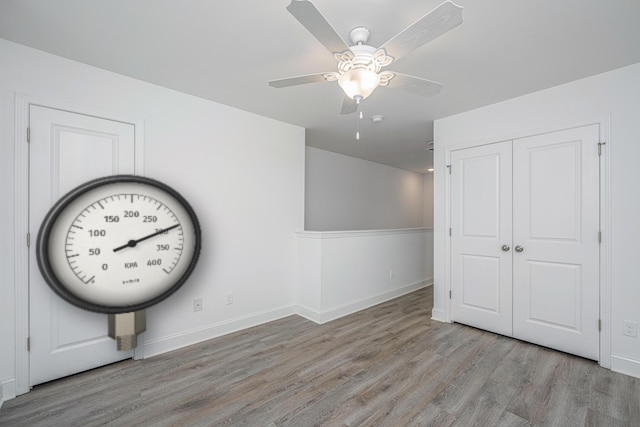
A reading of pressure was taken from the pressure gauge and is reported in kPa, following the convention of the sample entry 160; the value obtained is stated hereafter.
300
